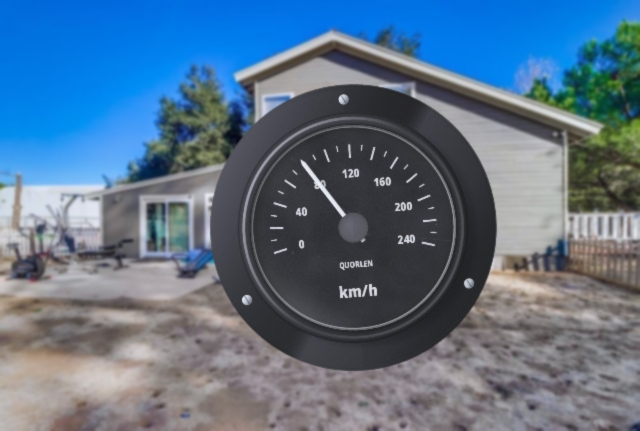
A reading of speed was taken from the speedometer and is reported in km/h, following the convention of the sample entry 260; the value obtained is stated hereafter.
80
